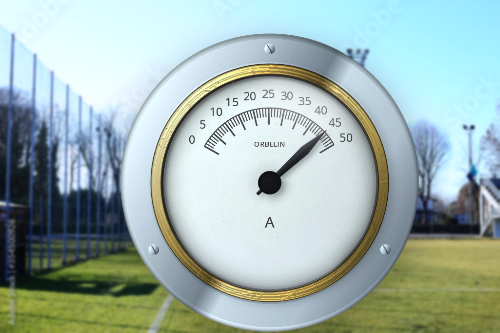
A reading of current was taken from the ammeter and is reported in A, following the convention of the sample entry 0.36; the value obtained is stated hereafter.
45
